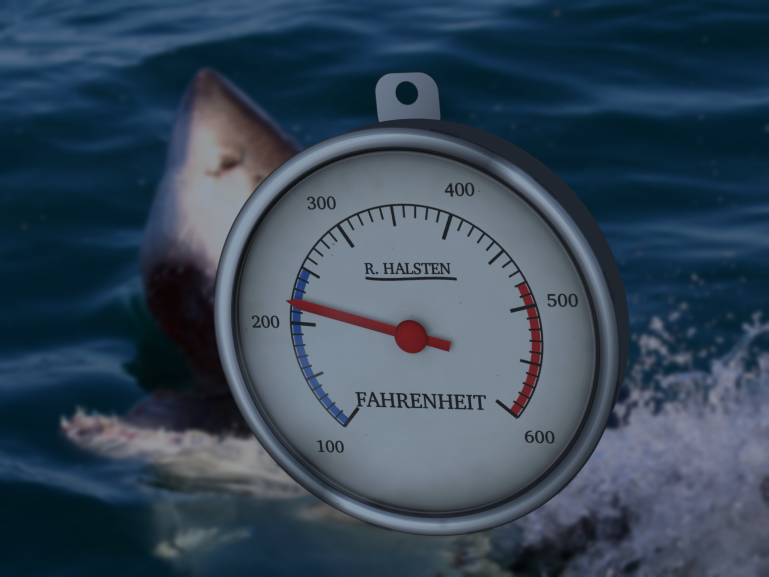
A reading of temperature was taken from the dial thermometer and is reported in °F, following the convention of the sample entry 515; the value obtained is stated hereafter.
220
